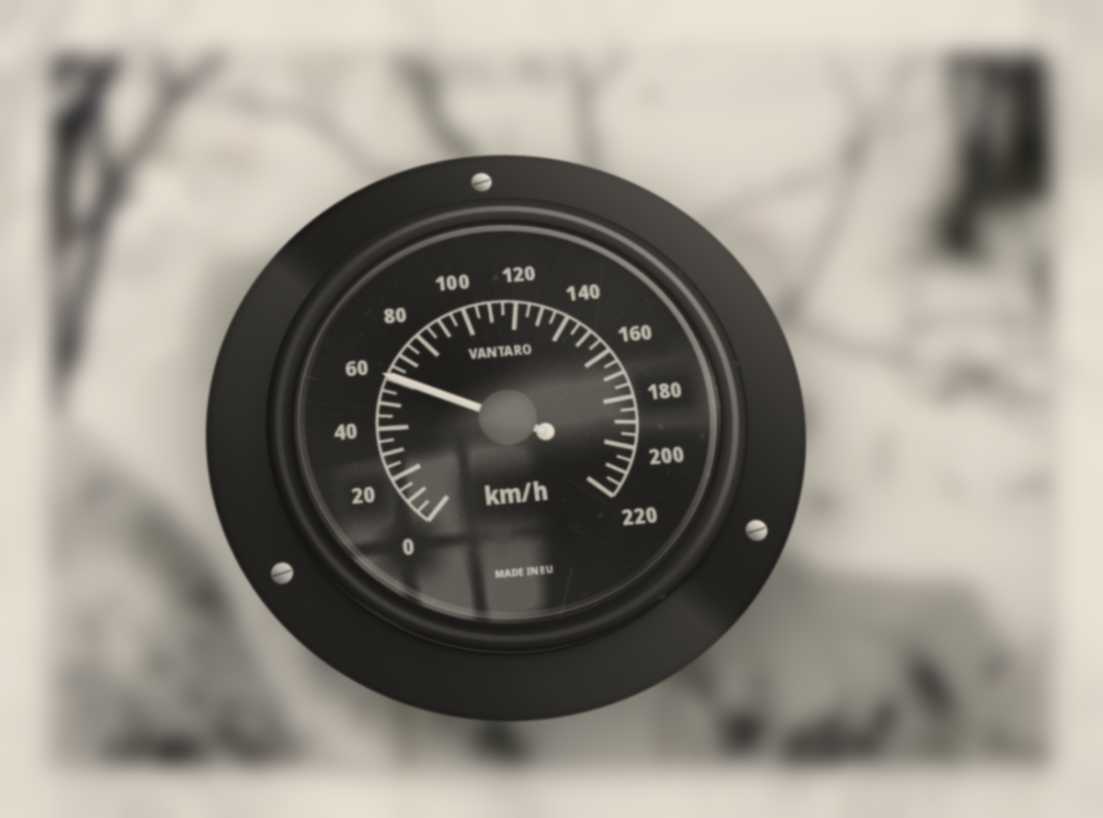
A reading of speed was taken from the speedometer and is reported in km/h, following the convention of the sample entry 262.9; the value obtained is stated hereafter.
60
